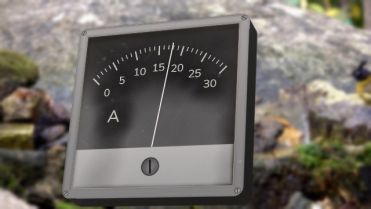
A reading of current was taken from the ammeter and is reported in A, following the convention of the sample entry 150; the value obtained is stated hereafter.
18
